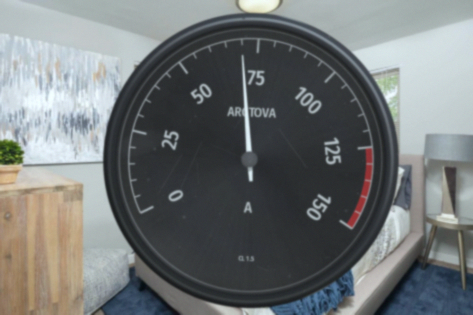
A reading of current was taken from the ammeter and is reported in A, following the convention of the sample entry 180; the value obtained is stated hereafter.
70
